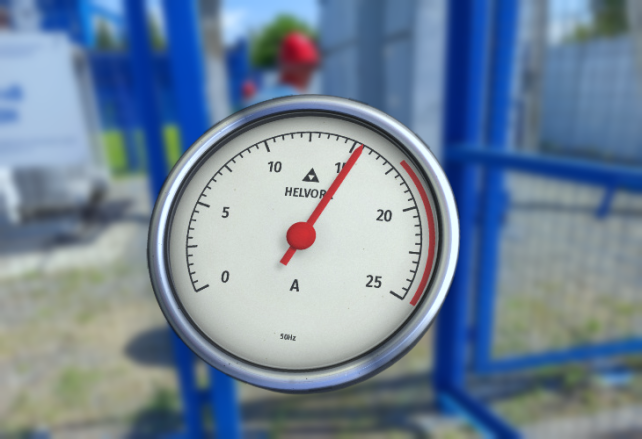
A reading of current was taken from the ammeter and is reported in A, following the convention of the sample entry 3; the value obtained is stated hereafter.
15.5
